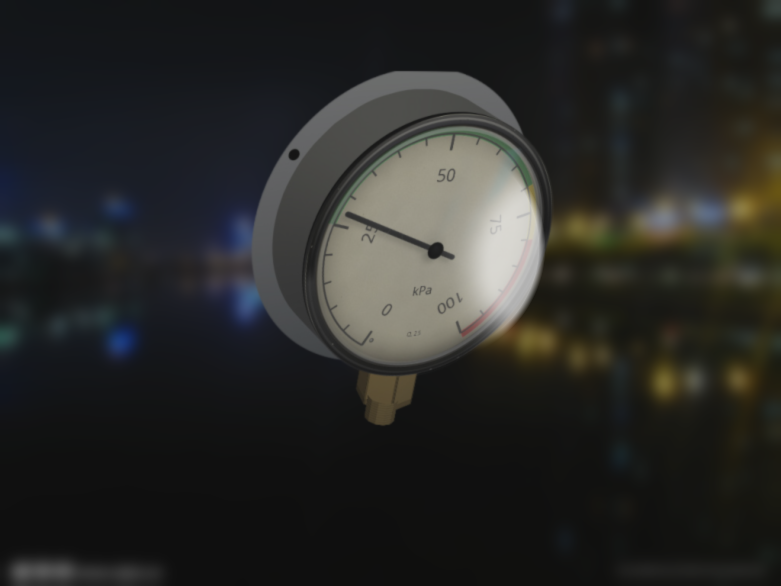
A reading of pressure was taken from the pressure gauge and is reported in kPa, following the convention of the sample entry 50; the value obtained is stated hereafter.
27.5
